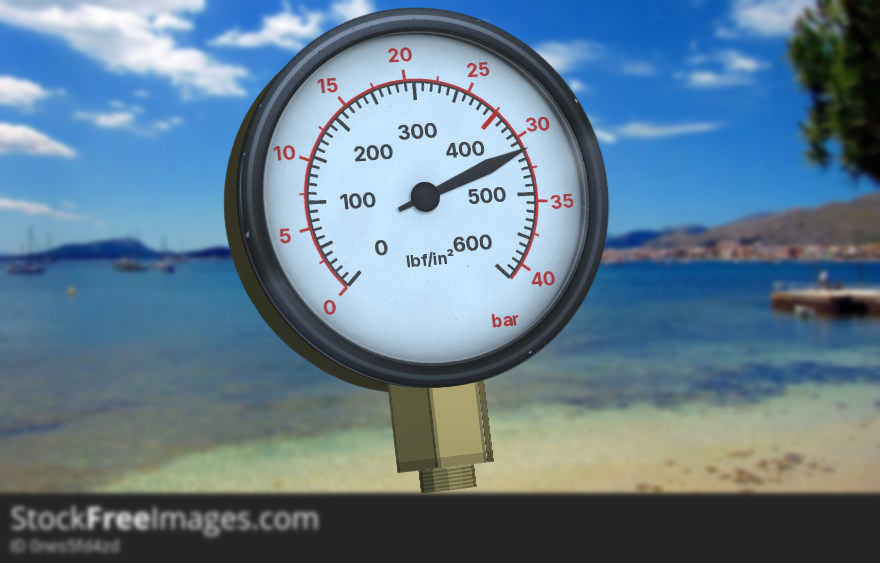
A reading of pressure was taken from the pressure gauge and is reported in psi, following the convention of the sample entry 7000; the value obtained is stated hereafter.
450
